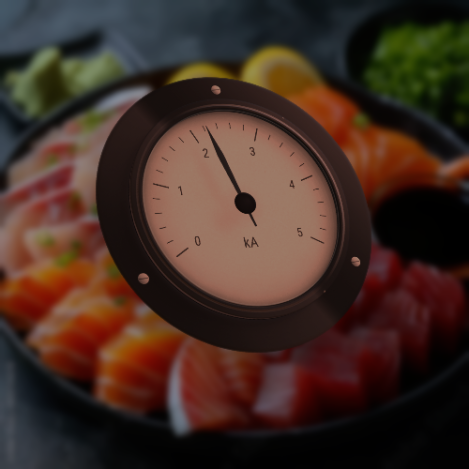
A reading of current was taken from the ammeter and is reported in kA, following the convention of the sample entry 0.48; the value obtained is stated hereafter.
2.2
